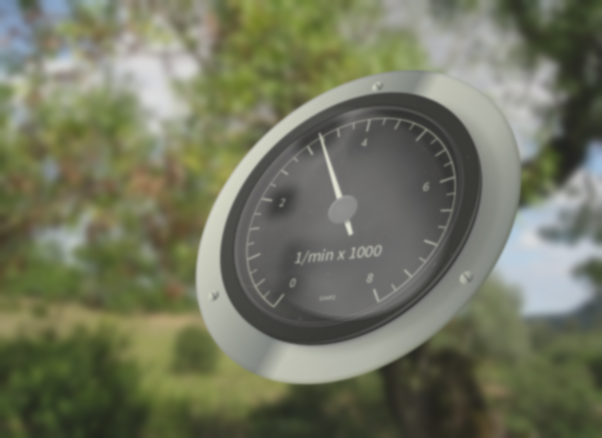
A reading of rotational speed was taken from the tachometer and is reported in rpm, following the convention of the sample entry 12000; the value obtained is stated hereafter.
3250
